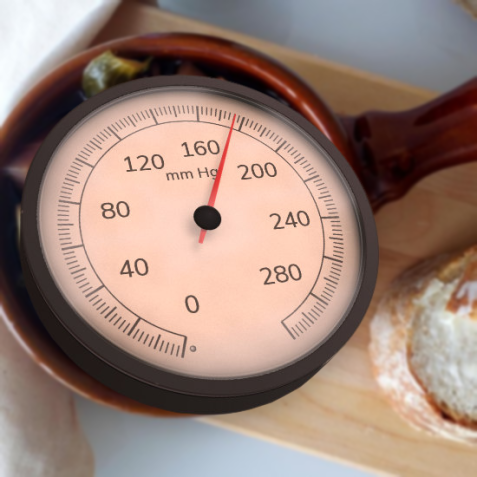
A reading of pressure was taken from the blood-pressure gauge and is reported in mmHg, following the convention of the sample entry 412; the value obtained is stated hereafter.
176
